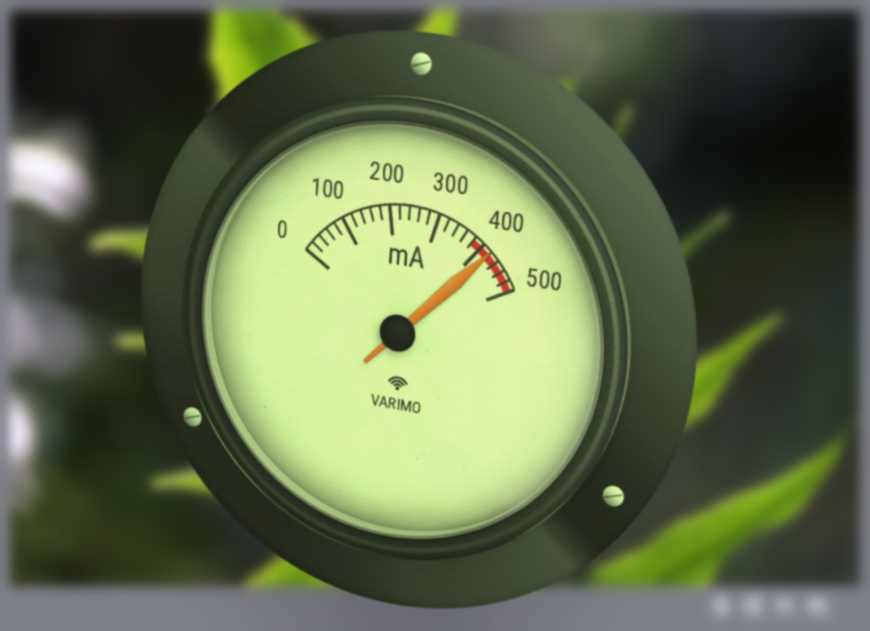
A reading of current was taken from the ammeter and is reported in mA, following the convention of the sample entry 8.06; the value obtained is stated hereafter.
420
